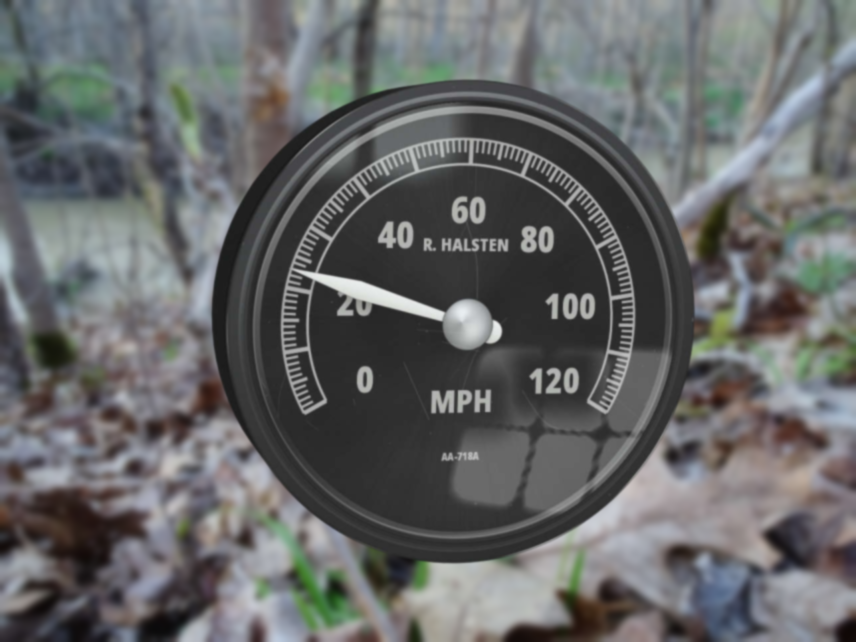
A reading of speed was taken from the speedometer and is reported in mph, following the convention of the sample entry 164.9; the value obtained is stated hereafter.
23
